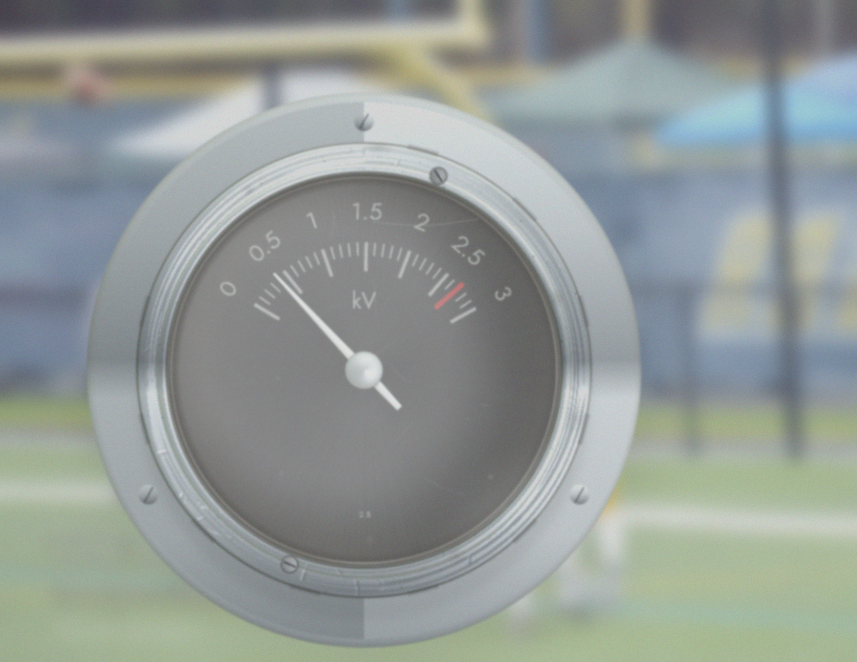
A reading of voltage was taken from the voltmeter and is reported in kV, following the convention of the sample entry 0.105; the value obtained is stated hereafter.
0.4
